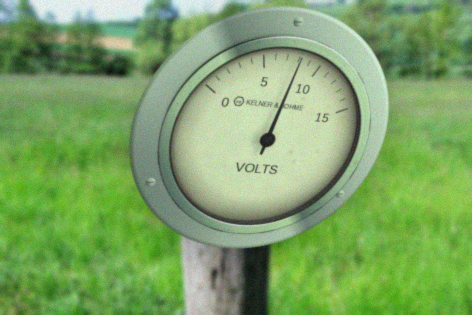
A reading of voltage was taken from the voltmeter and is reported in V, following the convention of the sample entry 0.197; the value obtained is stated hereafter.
8
